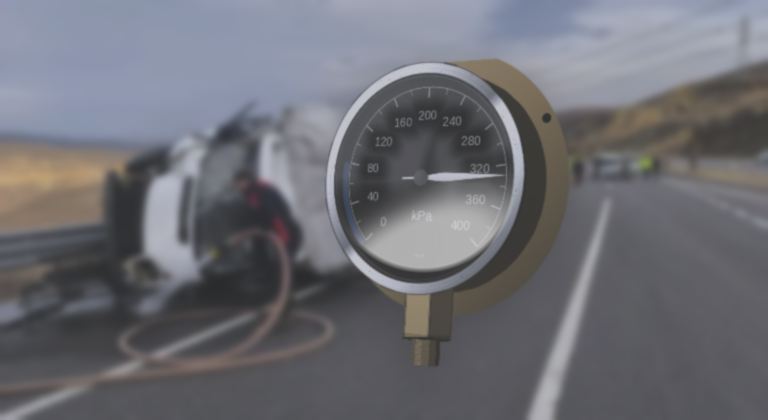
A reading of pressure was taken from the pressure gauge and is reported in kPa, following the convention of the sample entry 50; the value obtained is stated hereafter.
330
